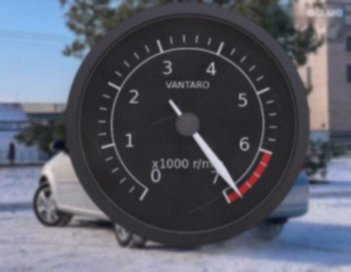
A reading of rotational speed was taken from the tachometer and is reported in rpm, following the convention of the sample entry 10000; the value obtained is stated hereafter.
6800
